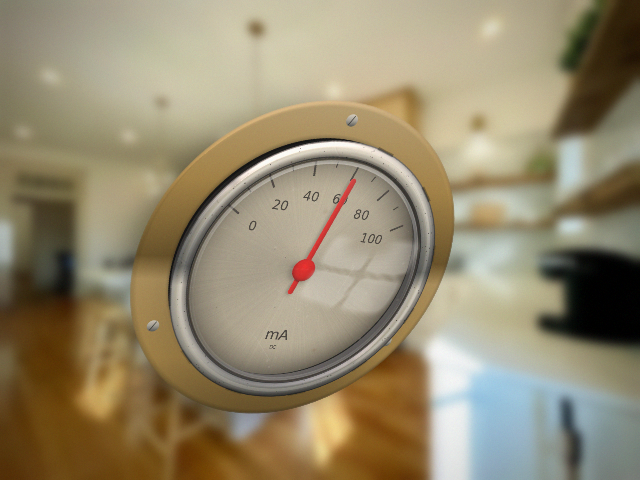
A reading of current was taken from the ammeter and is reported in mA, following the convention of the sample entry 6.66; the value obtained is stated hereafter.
60
